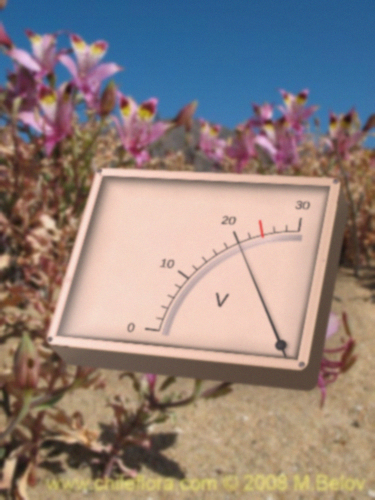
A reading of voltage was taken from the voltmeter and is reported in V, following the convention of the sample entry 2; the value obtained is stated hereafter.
20
